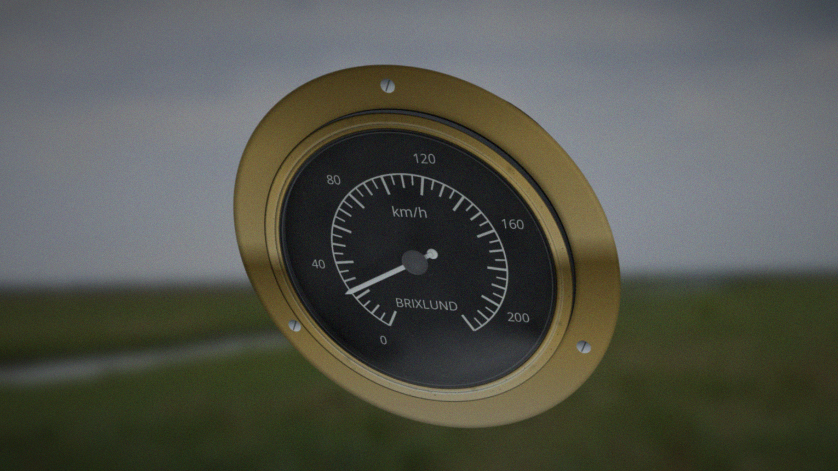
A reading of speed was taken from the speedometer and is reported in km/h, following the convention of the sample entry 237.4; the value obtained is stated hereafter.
25
